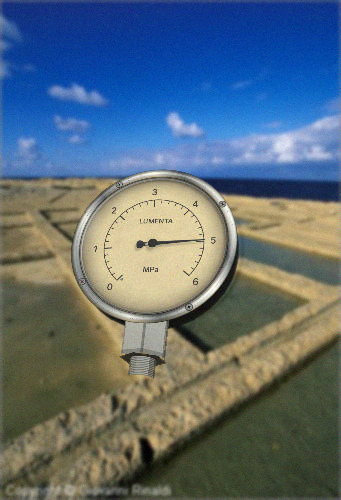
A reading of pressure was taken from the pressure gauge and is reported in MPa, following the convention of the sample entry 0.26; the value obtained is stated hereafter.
5
